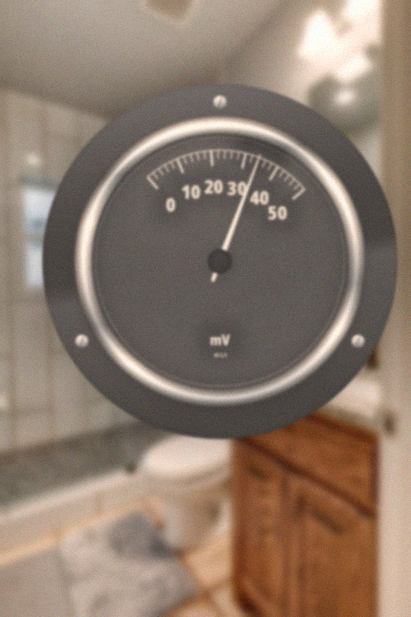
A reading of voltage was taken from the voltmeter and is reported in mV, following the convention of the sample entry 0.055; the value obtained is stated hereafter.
34
